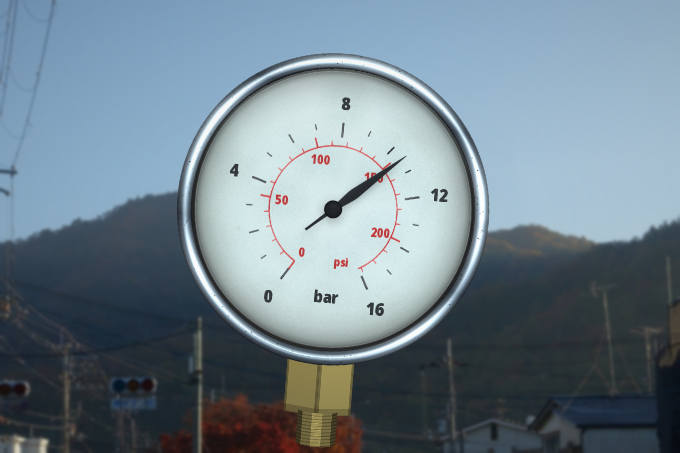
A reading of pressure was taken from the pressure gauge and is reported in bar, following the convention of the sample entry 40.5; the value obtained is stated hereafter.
10.5
